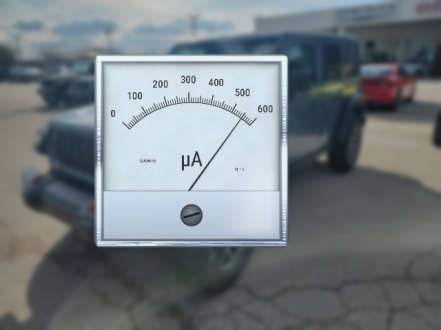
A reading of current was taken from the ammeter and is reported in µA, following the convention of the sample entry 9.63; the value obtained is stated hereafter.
550
